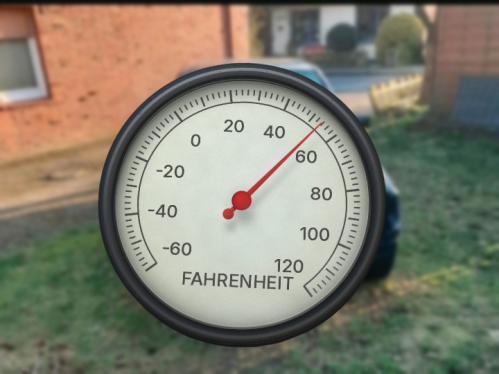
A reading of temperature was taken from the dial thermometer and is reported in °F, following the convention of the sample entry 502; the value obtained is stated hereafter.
54
